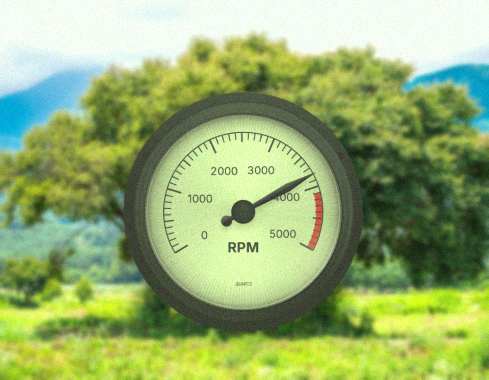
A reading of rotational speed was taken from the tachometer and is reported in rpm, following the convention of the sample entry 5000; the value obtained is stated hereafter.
3800
